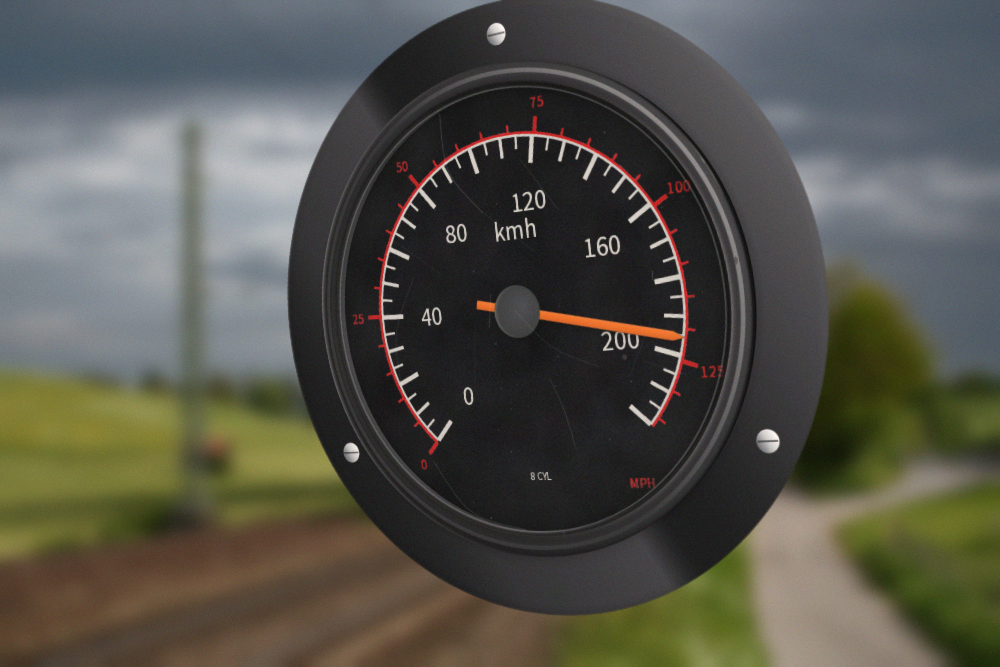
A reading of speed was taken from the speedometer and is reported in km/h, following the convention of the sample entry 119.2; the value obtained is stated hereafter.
195
